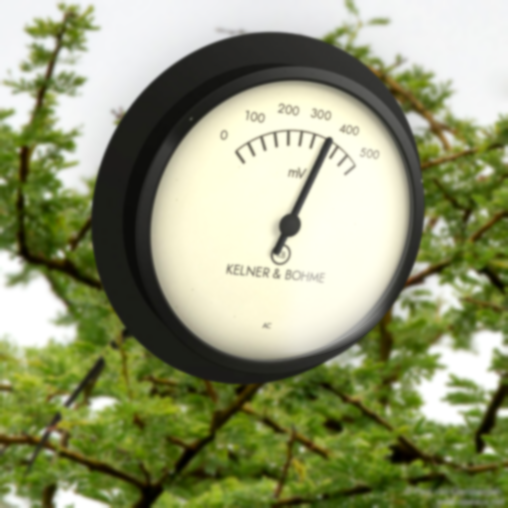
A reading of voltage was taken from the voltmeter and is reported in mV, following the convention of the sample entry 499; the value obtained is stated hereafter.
350
